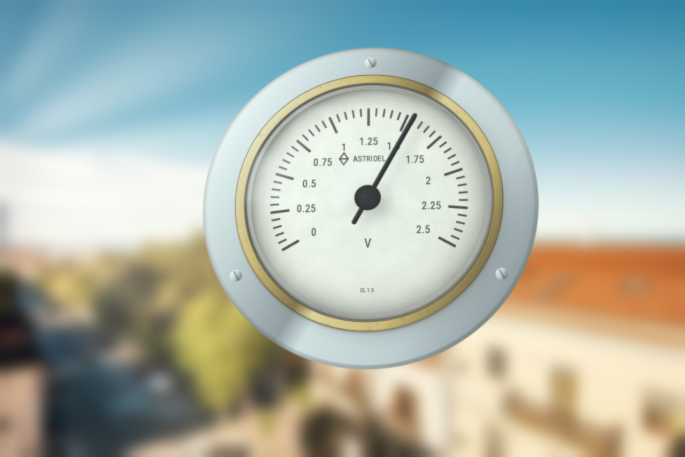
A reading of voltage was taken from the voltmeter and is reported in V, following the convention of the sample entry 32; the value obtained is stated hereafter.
1.55
